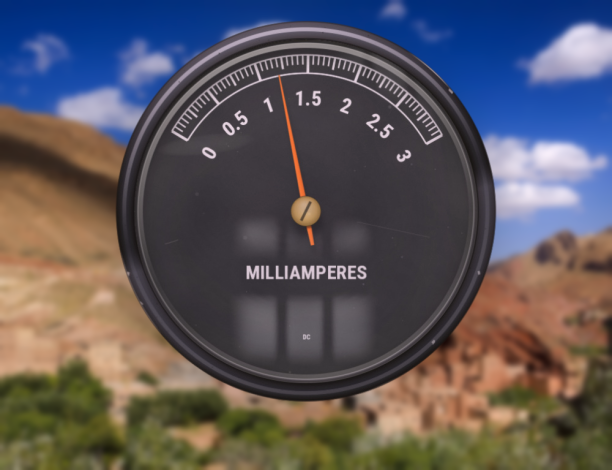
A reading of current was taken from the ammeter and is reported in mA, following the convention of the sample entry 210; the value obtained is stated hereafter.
1.2
